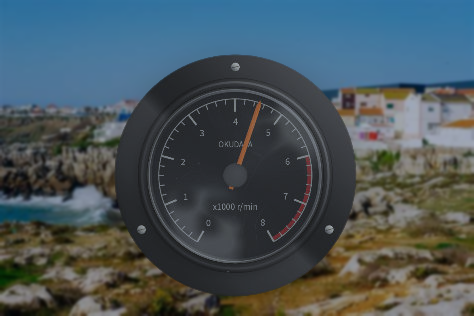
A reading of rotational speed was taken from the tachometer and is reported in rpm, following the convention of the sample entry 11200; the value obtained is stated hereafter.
4500
